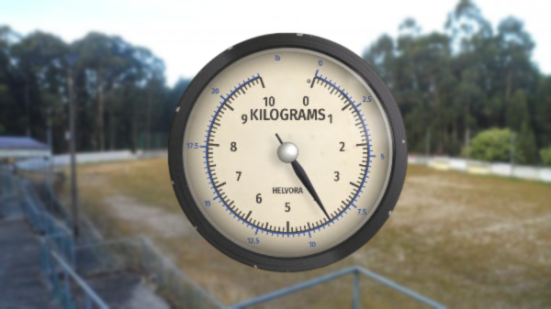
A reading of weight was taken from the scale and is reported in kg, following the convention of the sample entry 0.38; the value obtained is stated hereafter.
4
